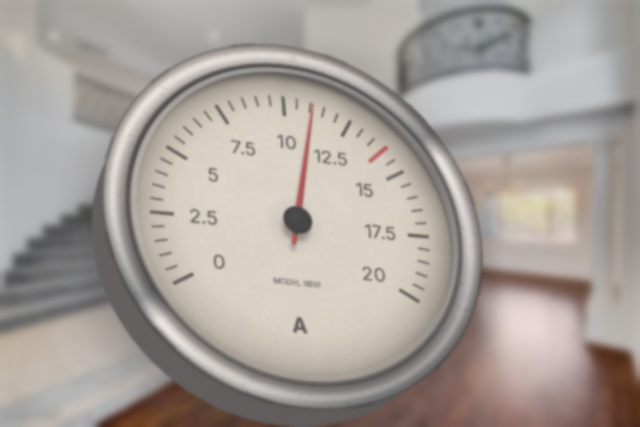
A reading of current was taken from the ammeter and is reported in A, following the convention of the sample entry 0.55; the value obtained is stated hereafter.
11
